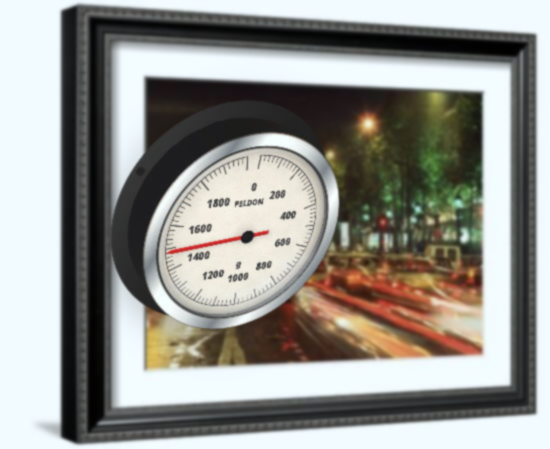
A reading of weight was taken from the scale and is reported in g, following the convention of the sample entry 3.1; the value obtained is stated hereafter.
1500
